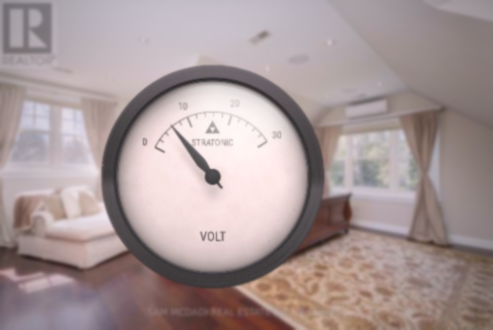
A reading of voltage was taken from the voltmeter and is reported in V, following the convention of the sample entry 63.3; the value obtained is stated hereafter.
6
